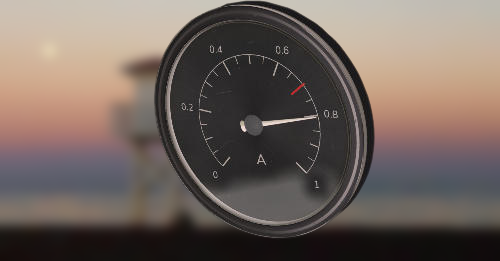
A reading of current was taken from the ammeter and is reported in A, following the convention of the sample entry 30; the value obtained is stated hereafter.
0.8
